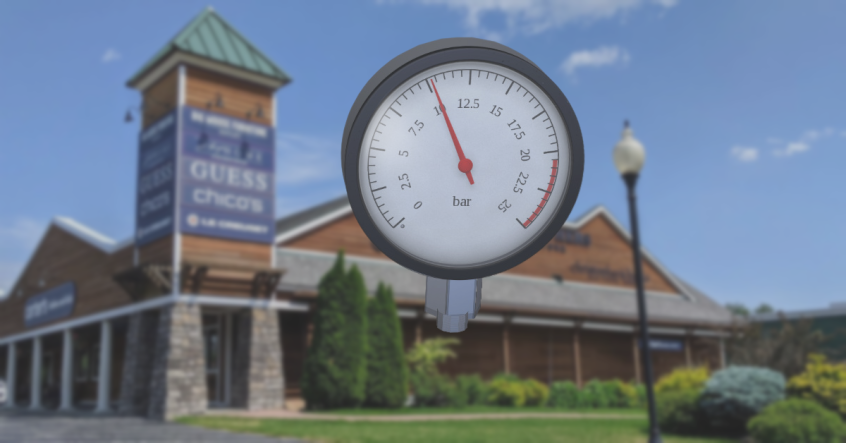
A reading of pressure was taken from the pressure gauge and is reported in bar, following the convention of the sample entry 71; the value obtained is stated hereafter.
10.25
